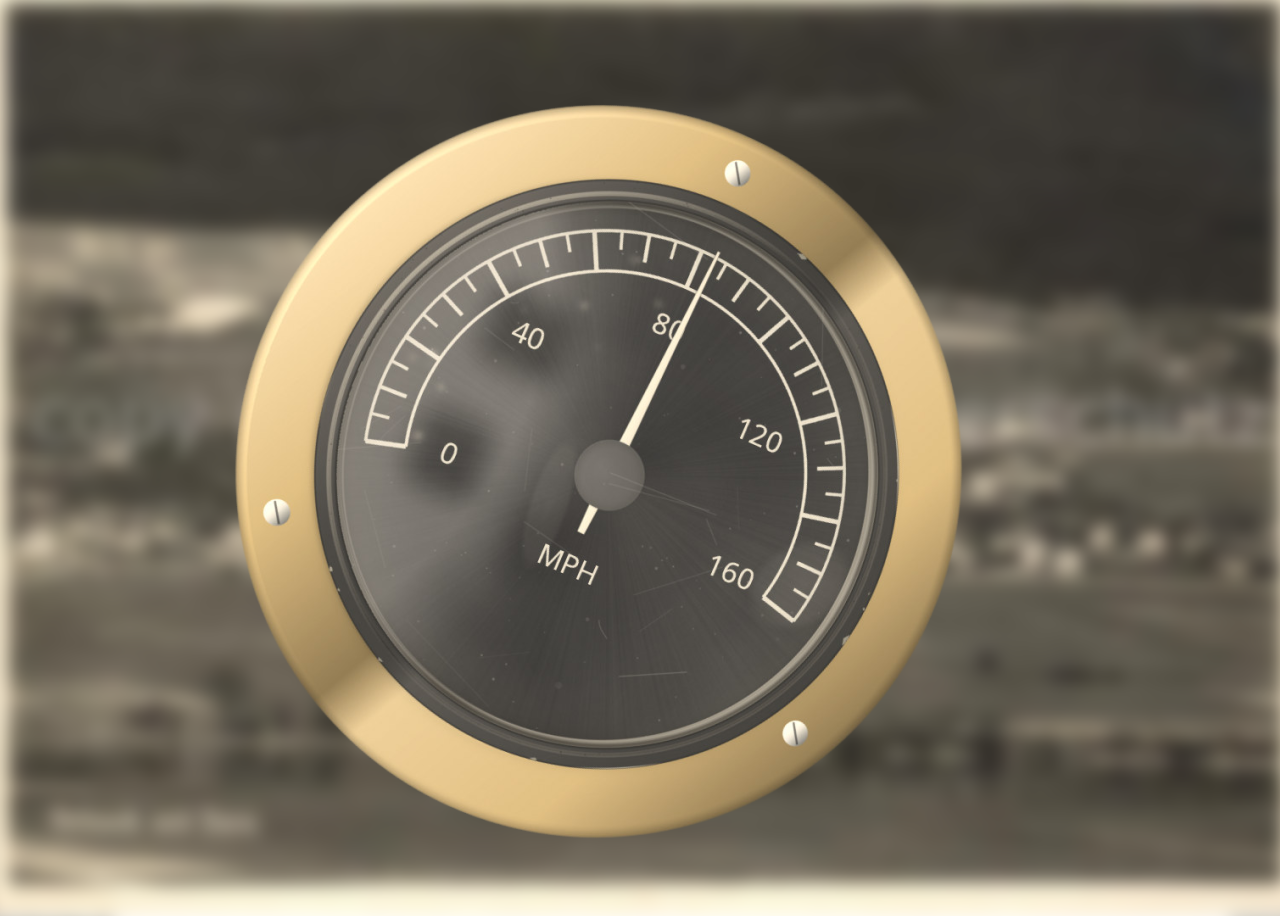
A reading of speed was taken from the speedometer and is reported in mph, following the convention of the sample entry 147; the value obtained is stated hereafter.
82.5
